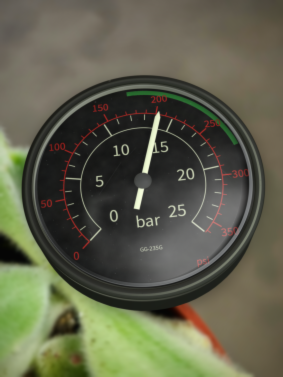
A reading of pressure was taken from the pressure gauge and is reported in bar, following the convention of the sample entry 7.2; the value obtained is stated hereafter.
14
